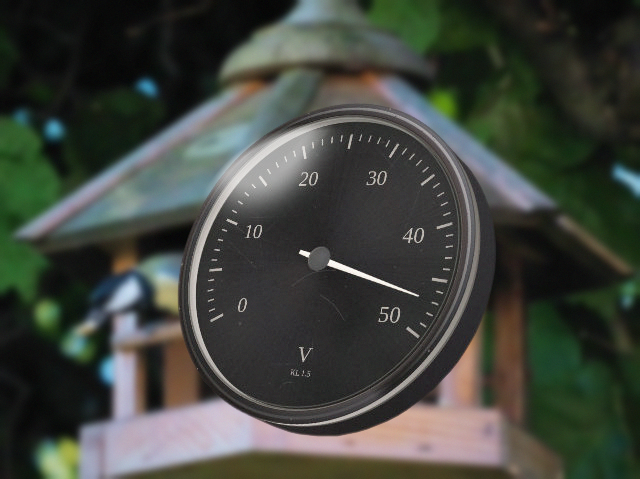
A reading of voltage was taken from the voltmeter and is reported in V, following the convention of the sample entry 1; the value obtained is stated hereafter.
47
